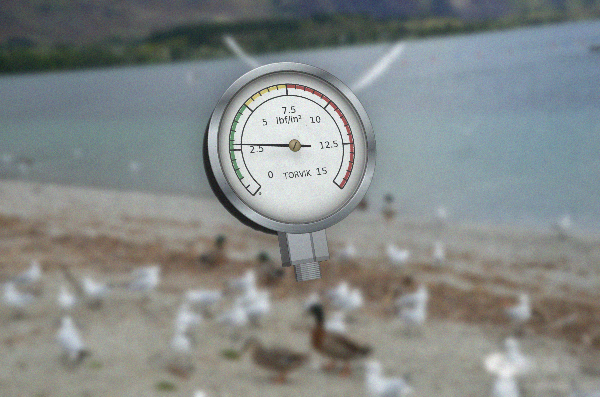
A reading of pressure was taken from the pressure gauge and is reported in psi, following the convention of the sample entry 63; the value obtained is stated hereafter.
2.75
